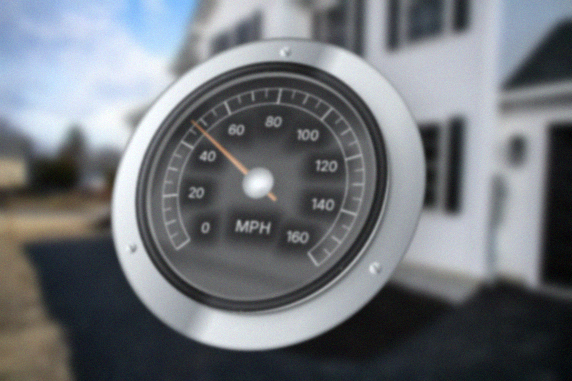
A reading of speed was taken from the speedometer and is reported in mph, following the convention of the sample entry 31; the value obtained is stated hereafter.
47.5
